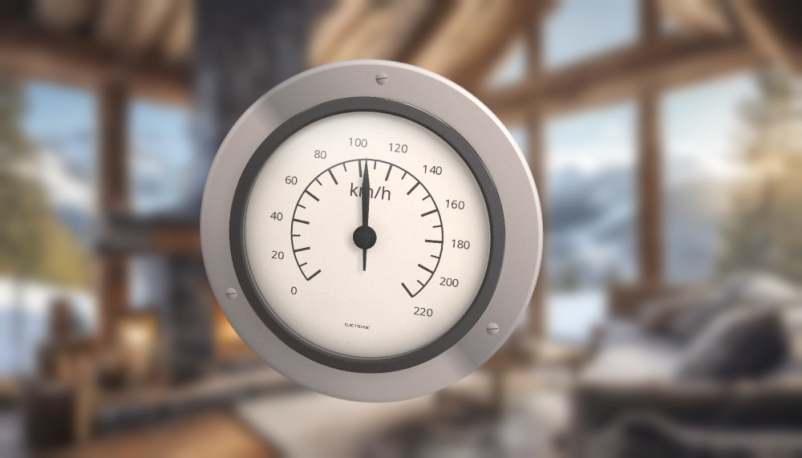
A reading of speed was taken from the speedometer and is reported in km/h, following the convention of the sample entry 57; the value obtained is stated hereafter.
105
